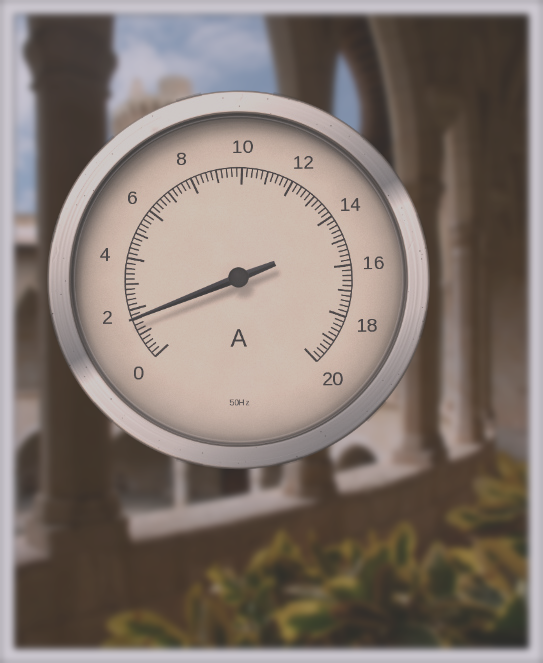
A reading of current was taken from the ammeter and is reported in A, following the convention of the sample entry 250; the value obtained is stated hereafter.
1.6
